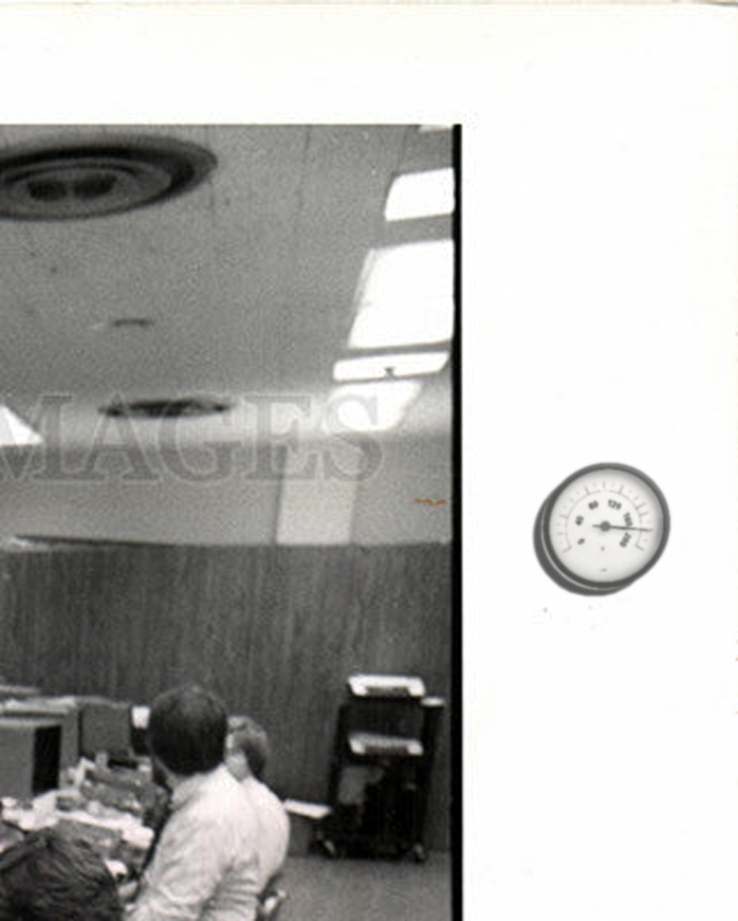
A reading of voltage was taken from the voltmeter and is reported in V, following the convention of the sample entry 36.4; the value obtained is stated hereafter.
180
